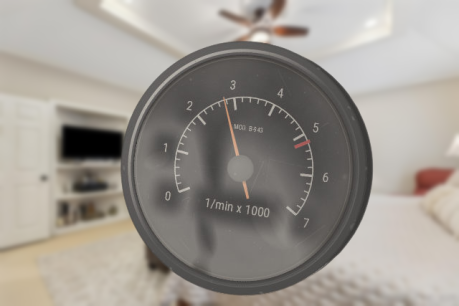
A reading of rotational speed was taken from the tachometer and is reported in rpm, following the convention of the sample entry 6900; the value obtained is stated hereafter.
2800
